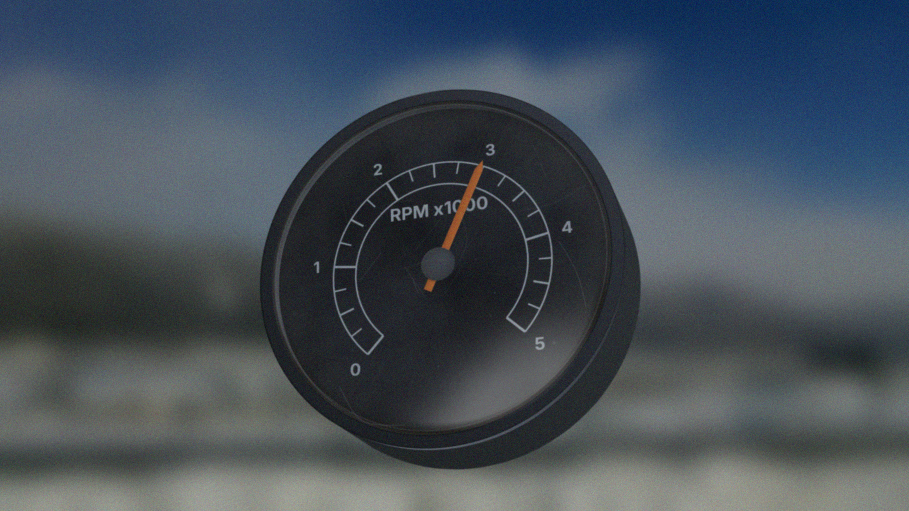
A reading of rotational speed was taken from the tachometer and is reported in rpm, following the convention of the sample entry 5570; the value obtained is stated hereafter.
3000
